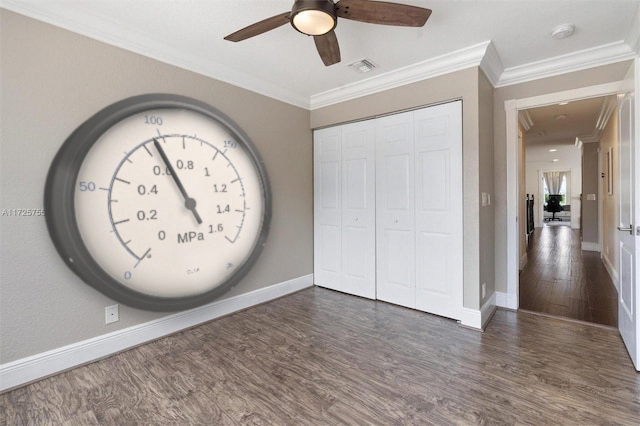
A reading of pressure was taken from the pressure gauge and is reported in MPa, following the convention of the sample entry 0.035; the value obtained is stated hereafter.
0.65
